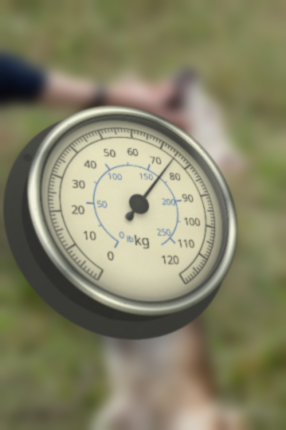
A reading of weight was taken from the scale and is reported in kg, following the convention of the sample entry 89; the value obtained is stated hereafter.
75
